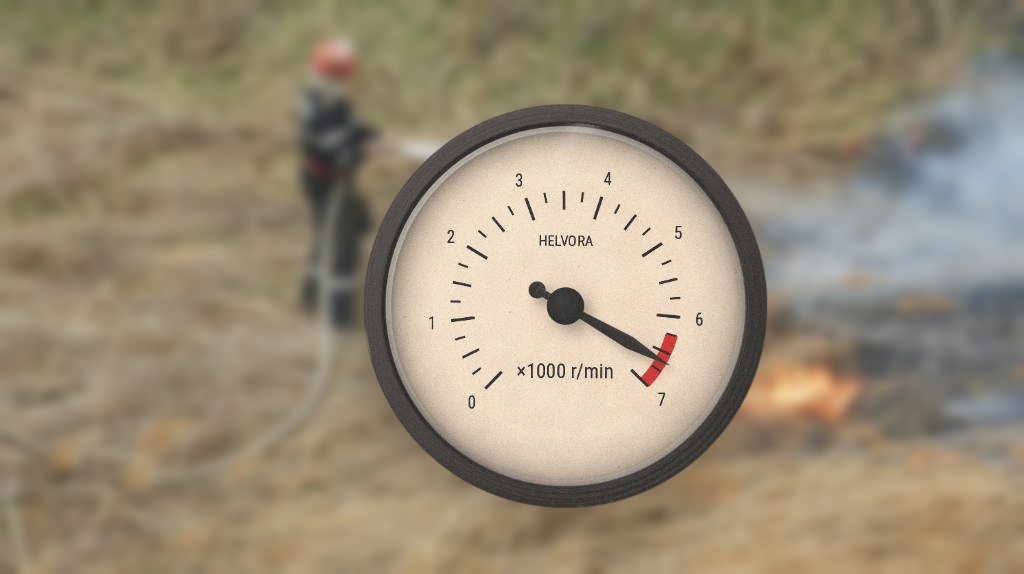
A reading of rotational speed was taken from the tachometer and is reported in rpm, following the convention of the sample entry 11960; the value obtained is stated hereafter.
6625
